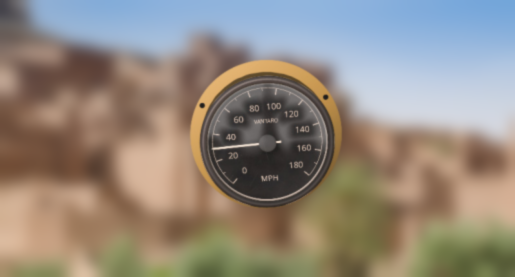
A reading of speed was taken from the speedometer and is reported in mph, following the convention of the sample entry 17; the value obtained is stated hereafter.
30
